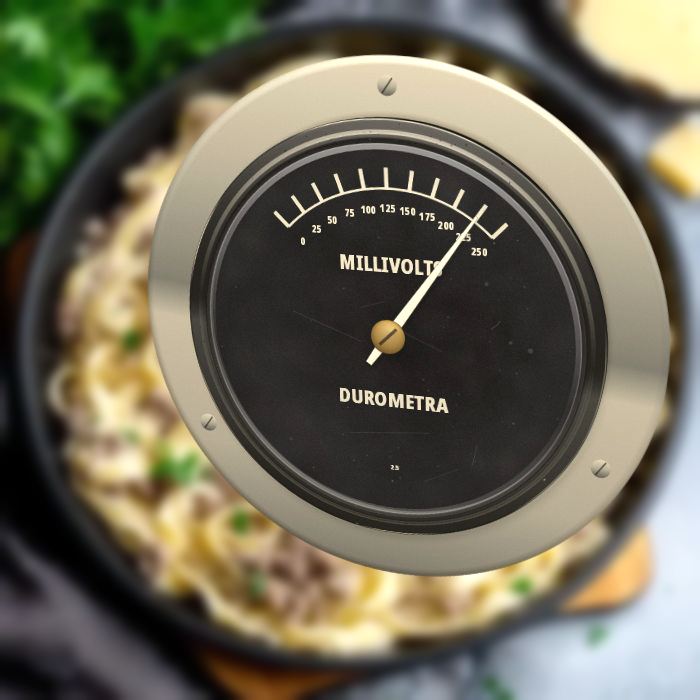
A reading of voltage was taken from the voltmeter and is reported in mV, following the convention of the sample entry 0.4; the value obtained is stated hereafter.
225
